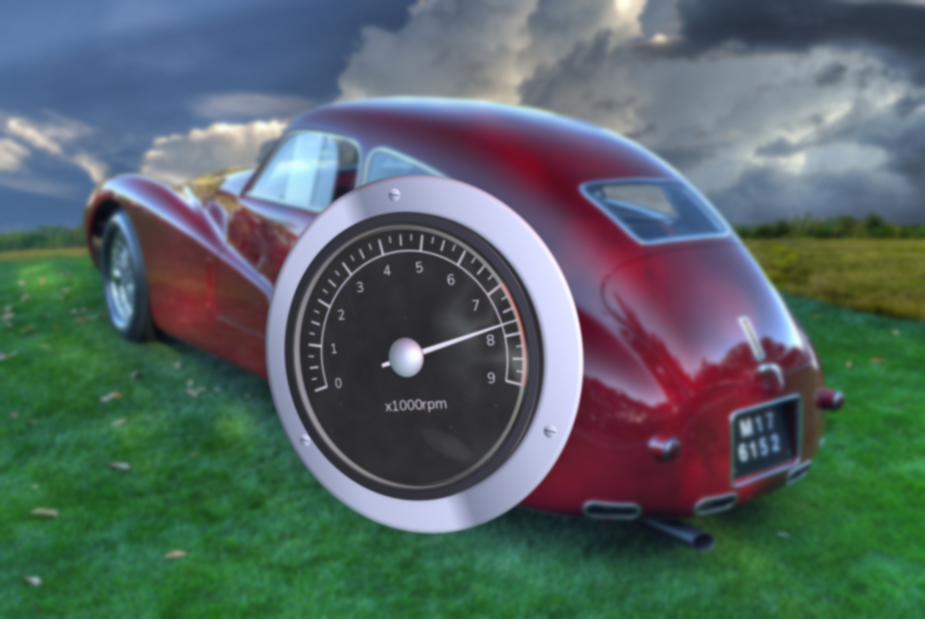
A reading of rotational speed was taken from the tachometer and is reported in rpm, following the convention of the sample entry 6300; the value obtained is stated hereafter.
7750
